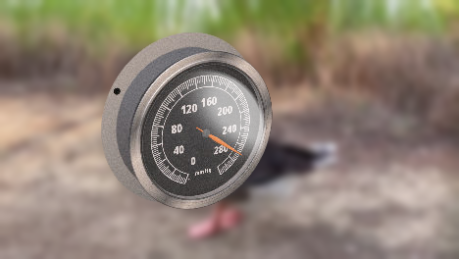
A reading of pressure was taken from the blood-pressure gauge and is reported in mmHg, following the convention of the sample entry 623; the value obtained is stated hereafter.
270
